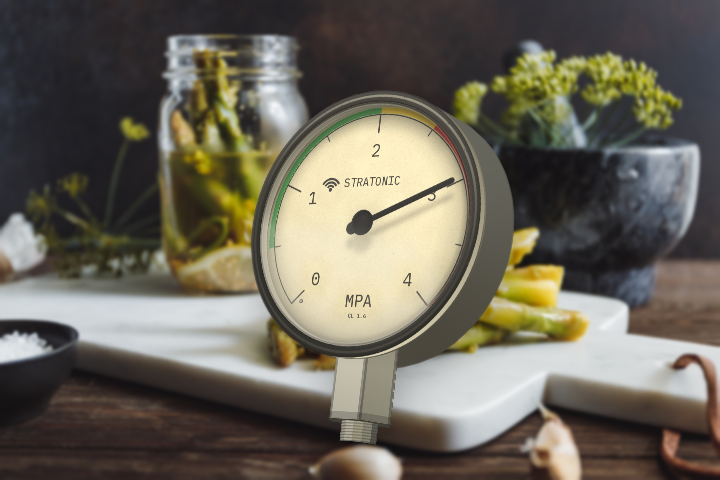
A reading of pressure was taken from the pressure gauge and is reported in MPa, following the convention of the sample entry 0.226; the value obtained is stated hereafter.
3
